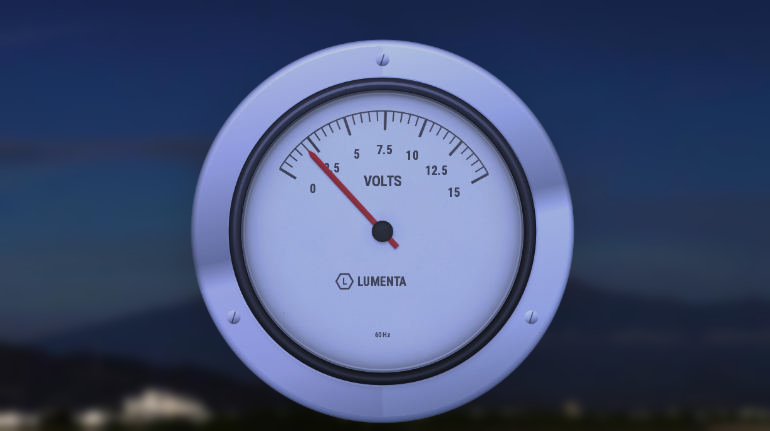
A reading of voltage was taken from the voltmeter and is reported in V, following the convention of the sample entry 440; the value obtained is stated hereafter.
2
